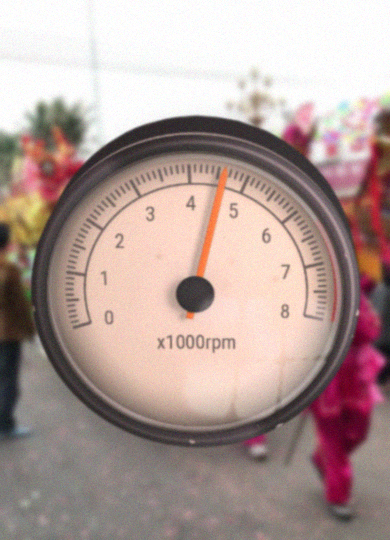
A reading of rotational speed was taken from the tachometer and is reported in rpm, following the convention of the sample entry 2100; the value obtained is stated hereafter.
4600
